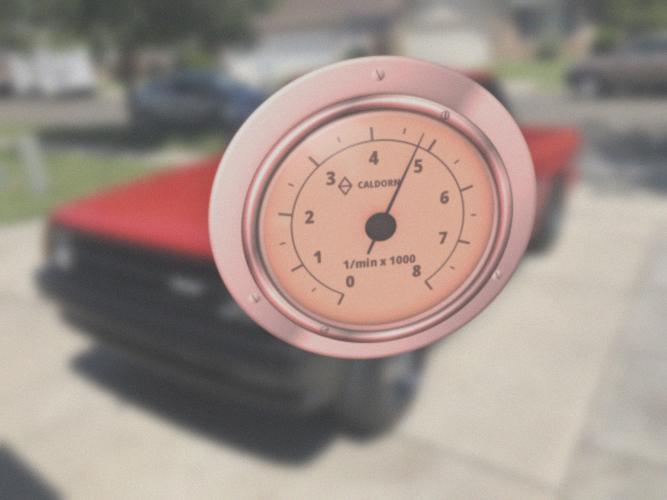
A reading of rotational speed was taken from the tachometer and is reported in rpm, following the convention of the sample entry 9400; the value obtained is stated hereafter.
4750
